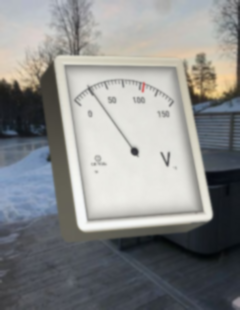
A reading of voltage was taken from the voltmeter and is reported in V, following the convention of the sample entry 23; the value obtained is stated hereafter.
25
